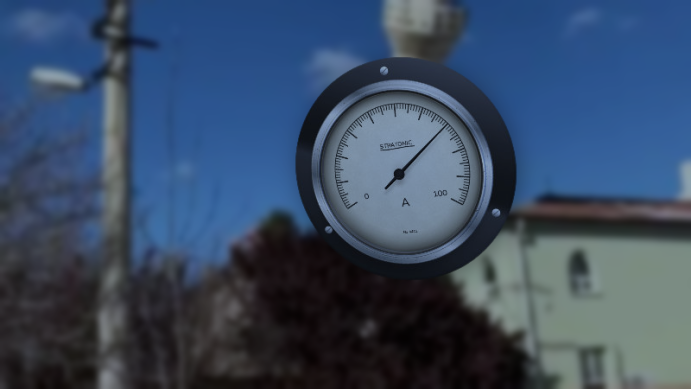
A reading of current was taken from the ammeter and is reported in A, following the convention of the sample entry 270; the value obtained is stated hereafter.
70
